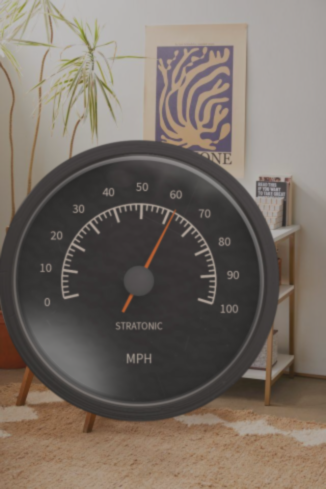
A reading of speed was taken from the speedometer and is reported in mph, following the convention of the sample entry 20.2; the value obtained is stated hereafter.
62
